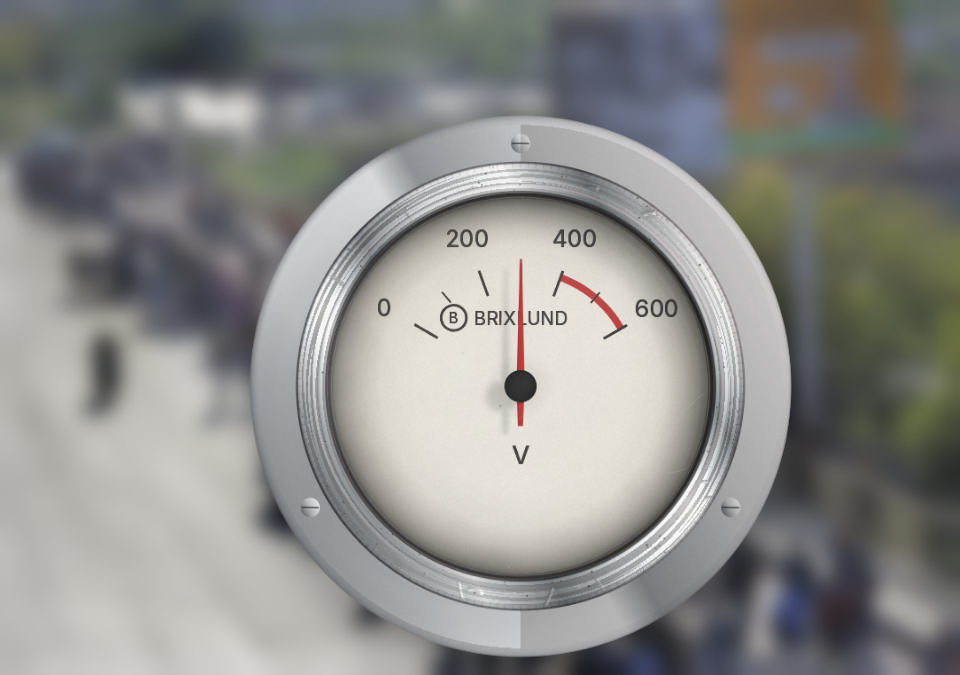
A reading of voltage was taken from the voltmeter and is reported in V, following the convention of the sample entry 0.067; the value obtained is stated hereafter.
300
